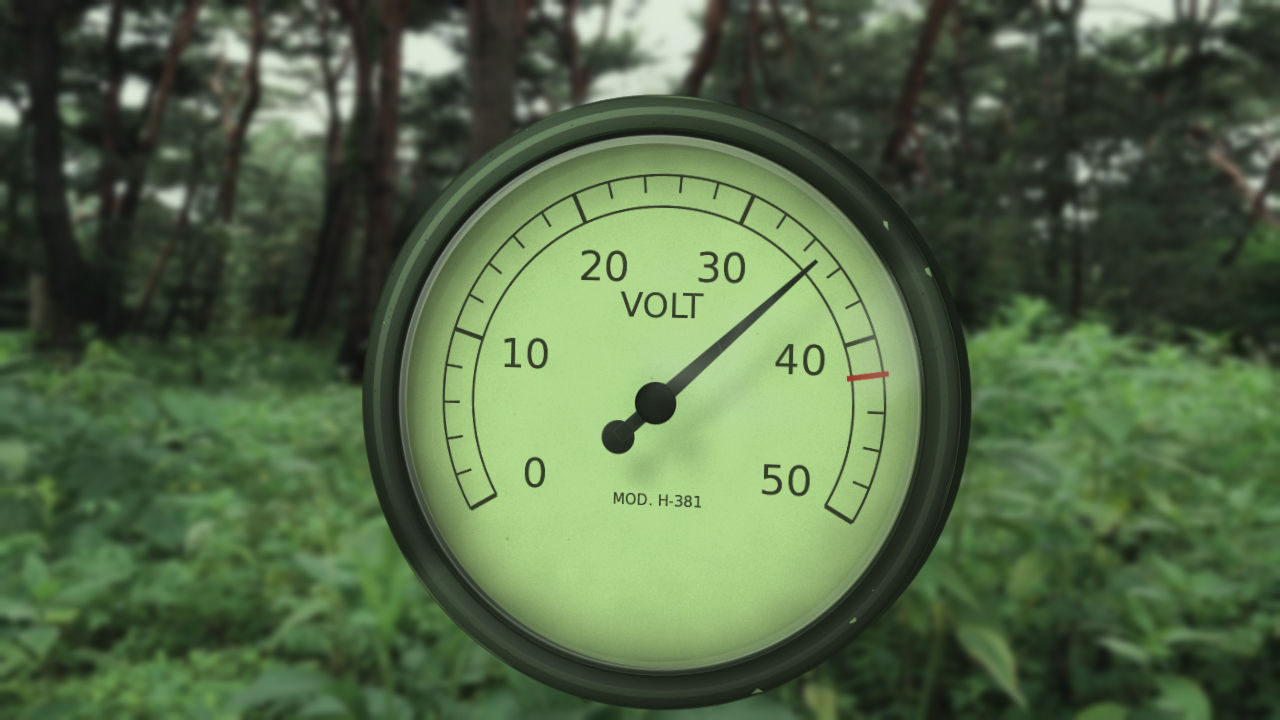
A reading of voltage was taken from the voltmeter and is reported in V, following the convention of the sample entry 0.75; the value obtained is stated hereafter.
35
